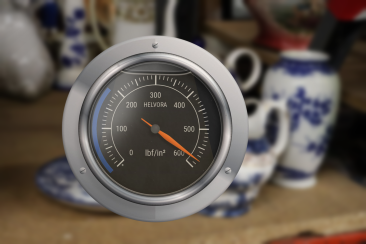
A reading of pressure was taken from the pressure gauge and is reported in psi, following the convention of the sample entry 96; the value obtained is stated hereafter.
580
